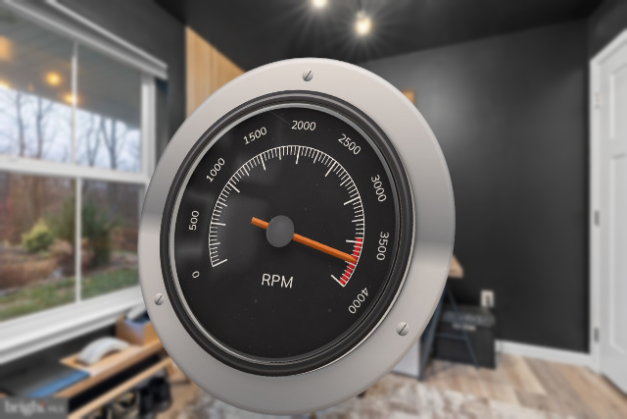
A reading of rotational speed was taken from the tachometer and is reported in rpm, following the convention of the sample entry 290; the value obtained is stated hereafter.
3700
